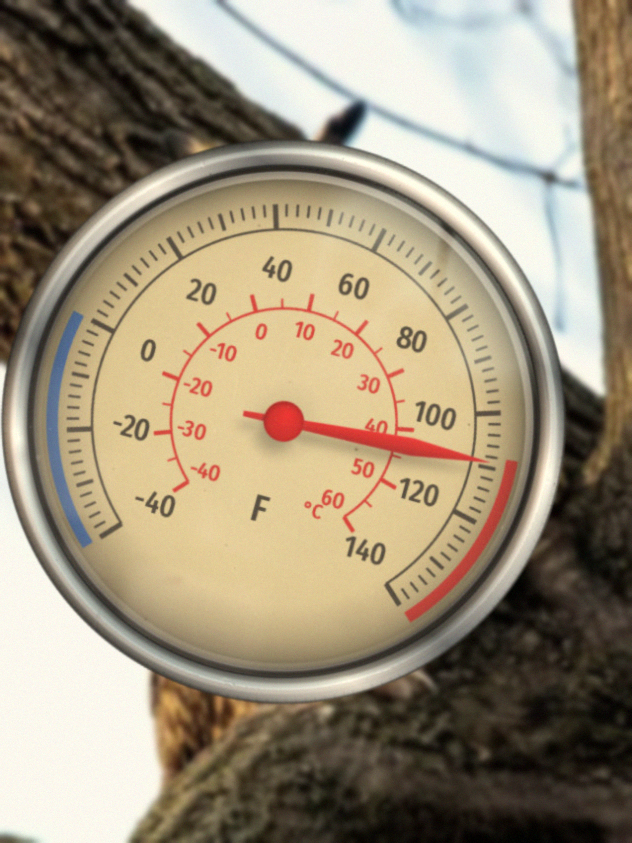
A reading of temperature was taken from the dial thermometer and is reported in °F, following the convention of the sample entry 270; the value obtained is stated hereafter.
109
